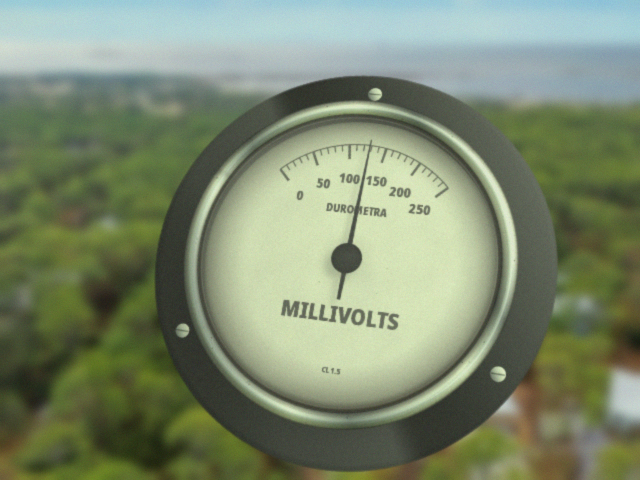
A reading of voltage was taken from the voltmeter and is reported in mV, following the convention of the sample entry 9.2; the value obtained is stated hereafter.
130
